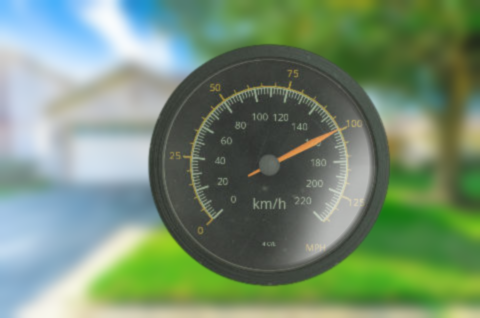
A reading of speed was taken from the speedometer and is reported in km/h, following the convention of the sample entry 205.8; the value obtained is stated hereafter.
160
